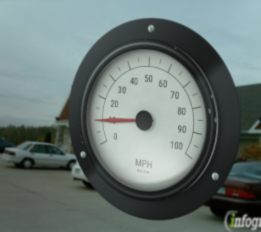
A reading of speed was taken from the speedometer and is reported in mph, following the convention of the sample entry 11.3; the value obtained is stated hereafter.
10
